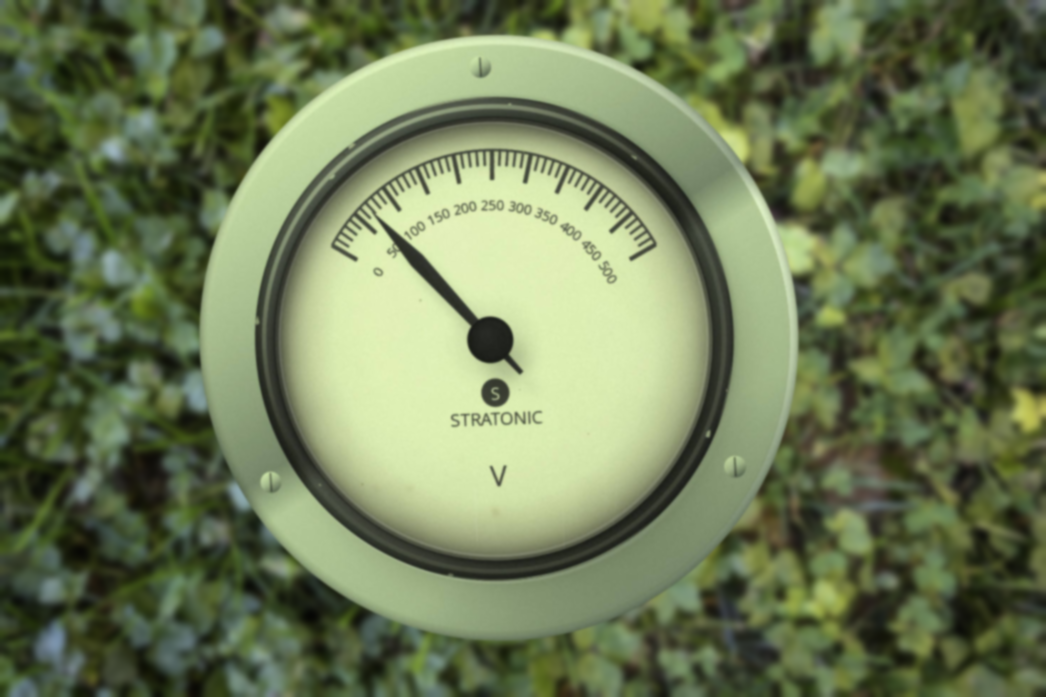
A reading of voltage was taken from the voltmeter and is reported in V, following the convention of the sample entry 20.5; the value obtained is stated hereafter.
70
